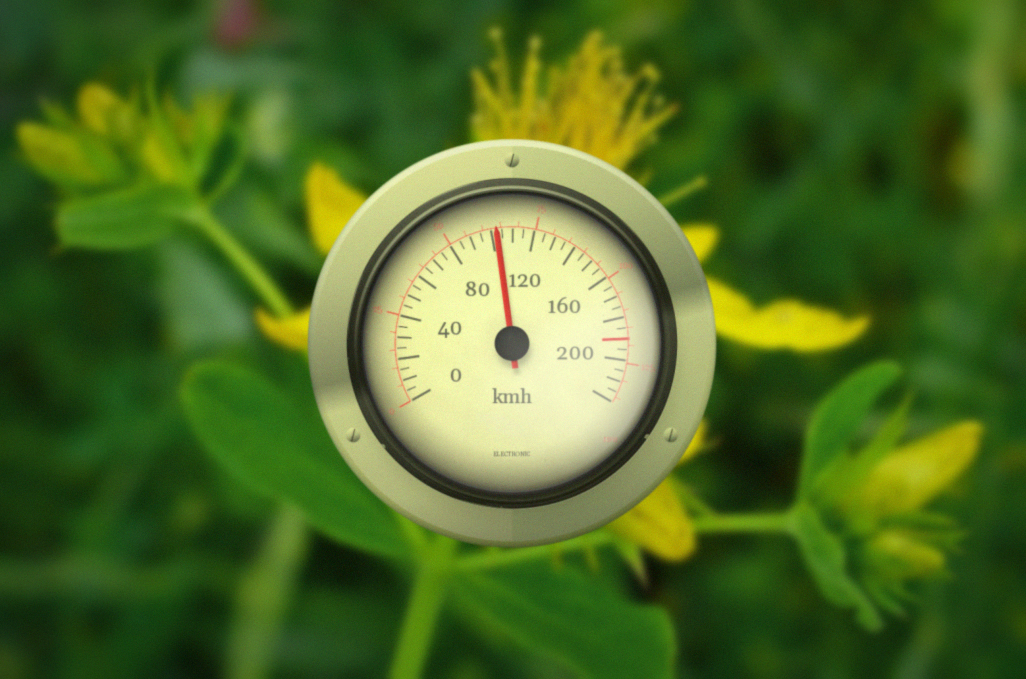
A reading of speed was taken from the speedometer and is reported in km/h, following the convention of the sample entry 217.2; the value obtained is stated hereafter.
102.5
